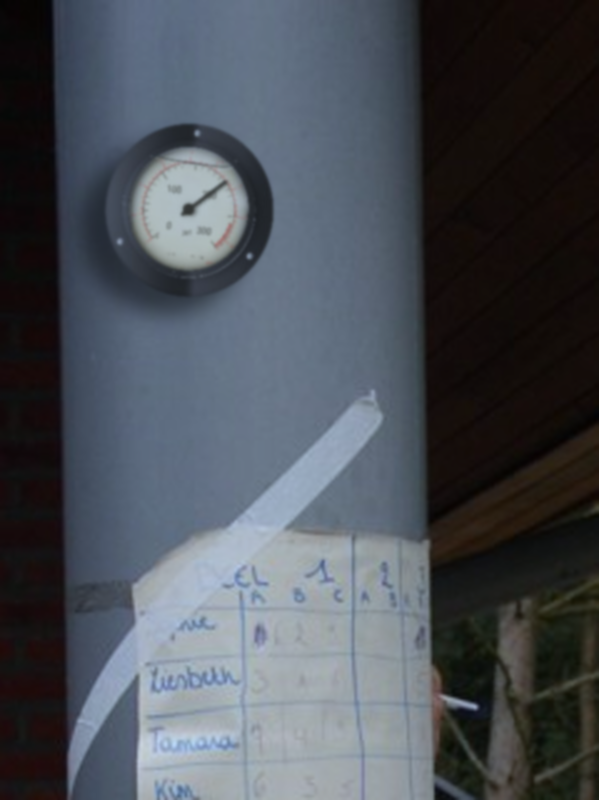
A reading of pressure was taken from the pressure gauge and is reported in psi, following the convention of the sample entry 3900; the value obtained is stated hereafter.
200
